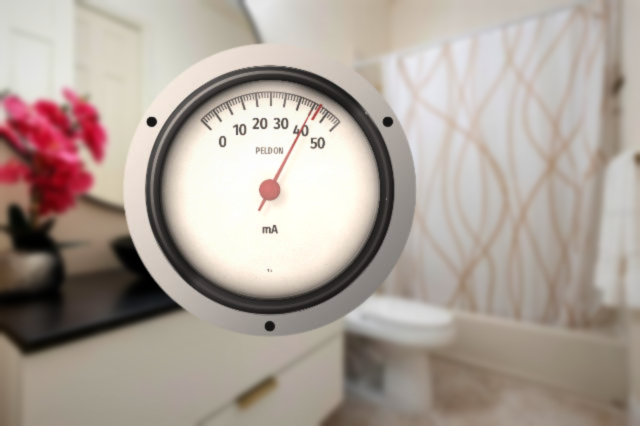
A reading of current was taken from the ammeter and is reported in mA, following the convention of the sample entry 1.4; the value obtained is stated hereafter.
40
